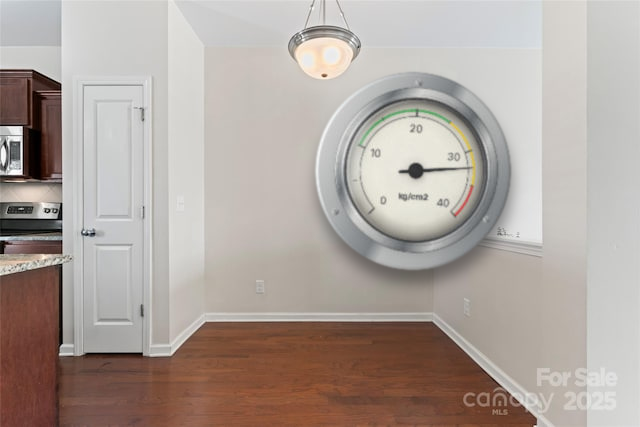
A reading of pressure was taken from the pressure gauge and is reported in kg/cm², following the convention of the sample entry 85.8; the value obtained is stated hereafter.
32.5
